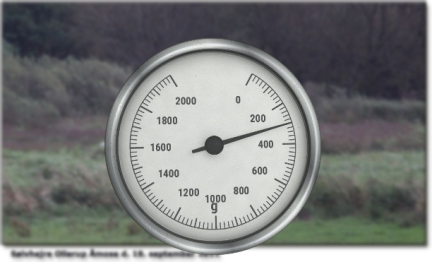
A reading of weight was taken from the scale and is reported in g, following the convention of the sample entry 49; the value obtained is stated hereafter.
300
